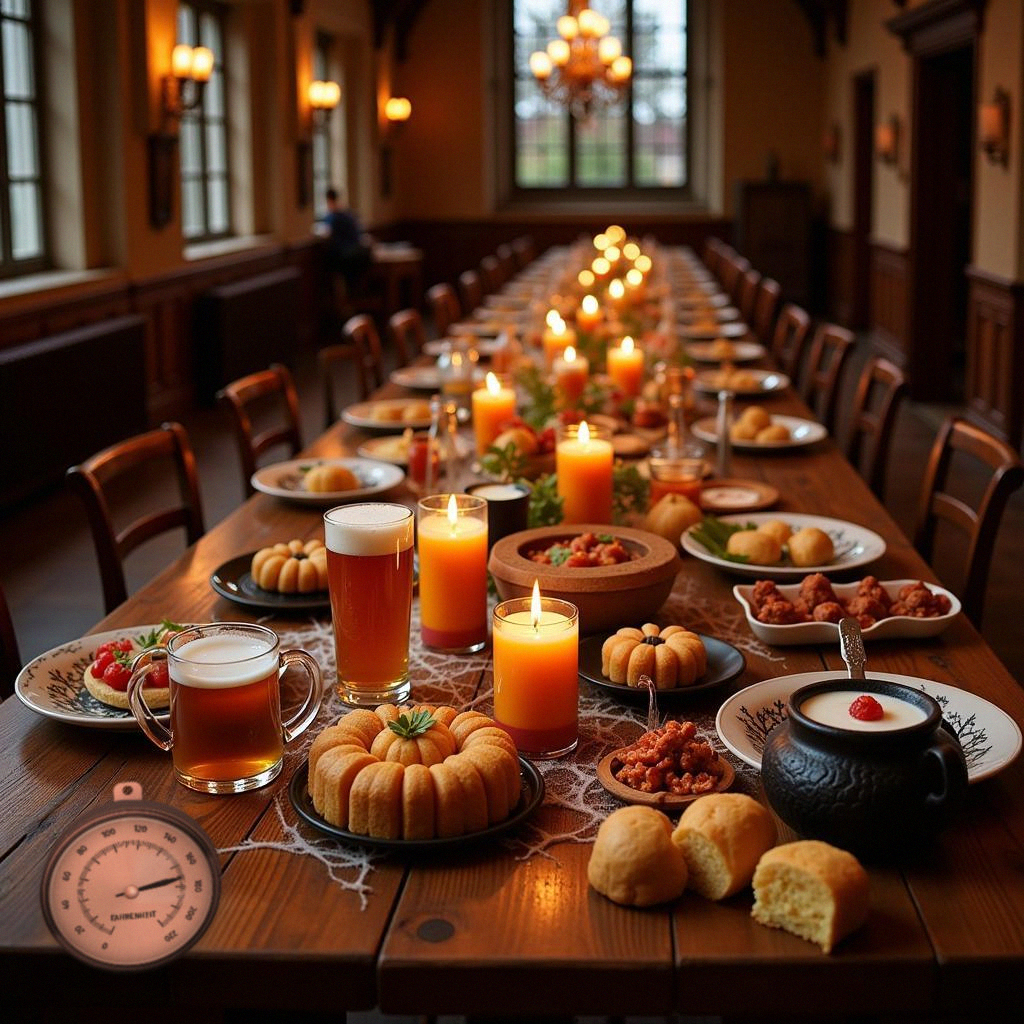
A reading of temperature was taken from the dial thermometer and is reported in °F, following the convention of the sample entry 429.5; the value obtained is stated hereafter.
170
